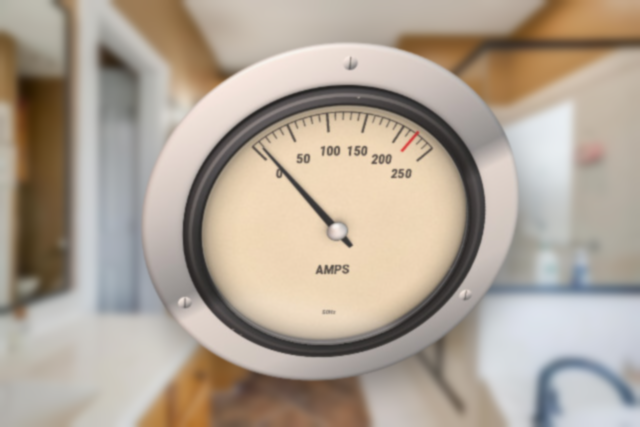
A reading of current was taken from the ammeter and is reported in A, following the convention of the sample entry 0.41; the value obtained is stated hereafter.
10
